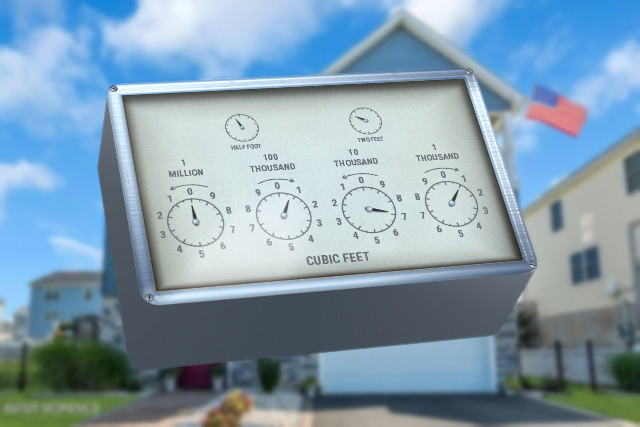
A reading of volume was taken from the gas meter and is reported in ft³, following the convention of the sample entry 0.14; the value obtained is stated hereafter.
7100
